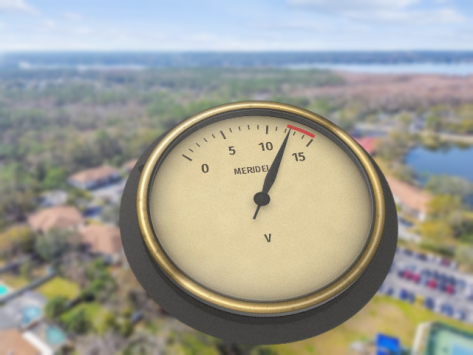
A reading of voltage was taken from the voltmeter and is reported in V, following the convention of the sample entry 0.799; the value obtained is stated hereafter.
12.5
